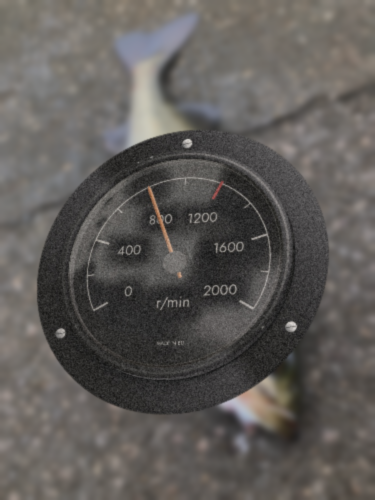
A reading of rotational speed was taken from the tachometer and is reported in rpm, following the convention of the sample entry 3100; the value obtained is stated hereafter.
800
